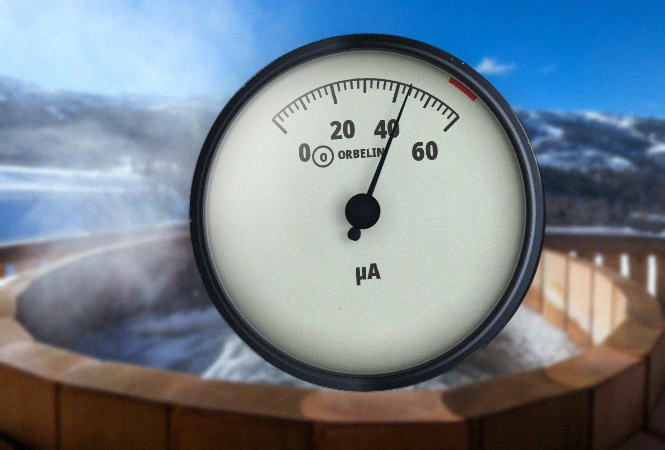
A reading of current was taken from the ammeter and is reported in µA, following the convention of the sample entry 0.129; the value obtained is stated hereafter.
44
